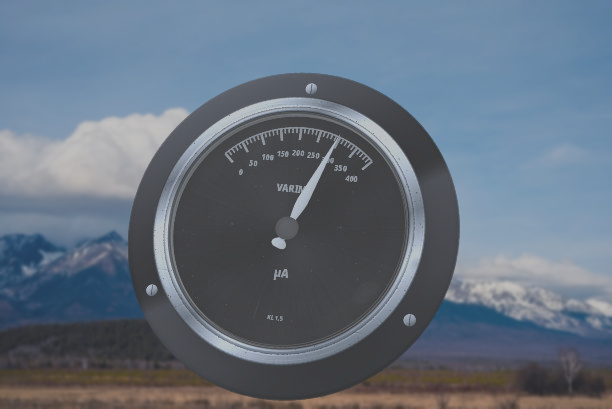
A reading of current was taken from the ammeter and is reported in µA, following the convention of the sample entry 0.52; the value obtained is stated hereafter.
300
